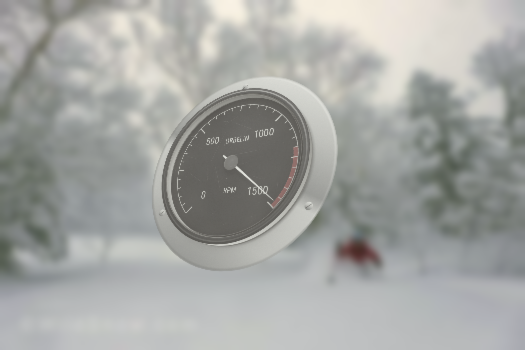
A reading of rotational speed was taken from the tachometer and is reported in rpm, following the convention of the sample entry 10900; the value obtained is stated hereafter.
1475
